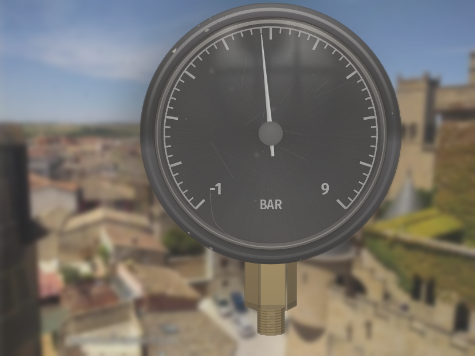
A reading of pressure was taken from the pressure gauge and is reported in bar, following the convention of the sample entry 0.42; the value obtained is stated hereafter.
3.8
